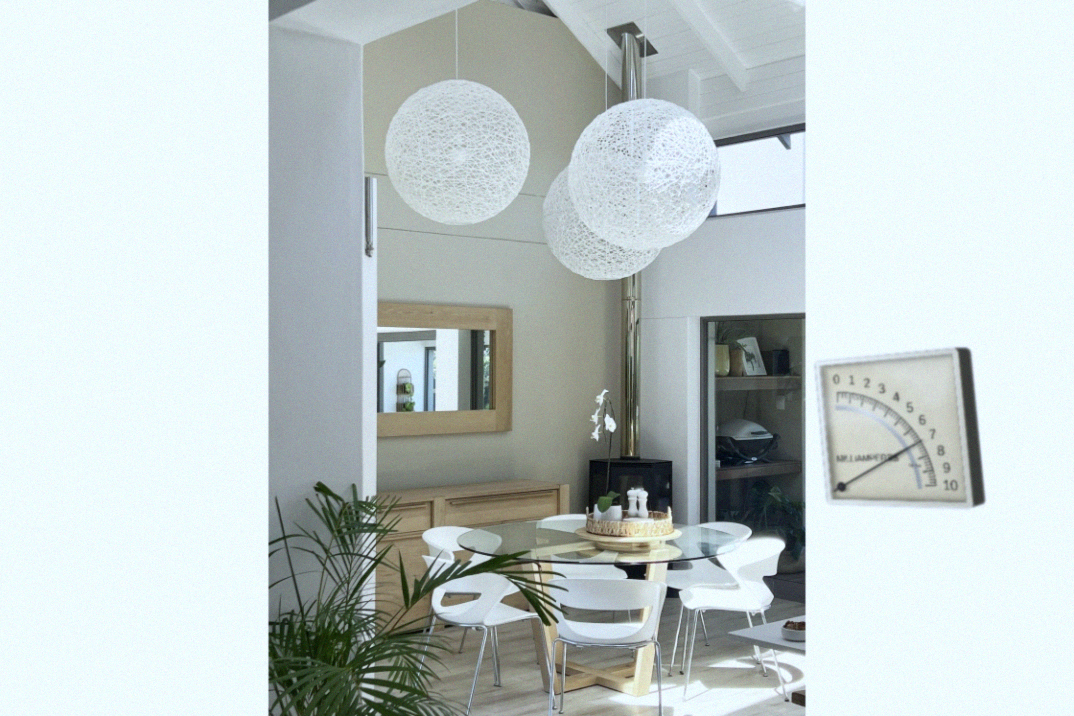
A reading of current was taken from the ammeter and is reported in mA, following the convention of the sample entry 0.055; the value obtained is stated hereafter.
7
